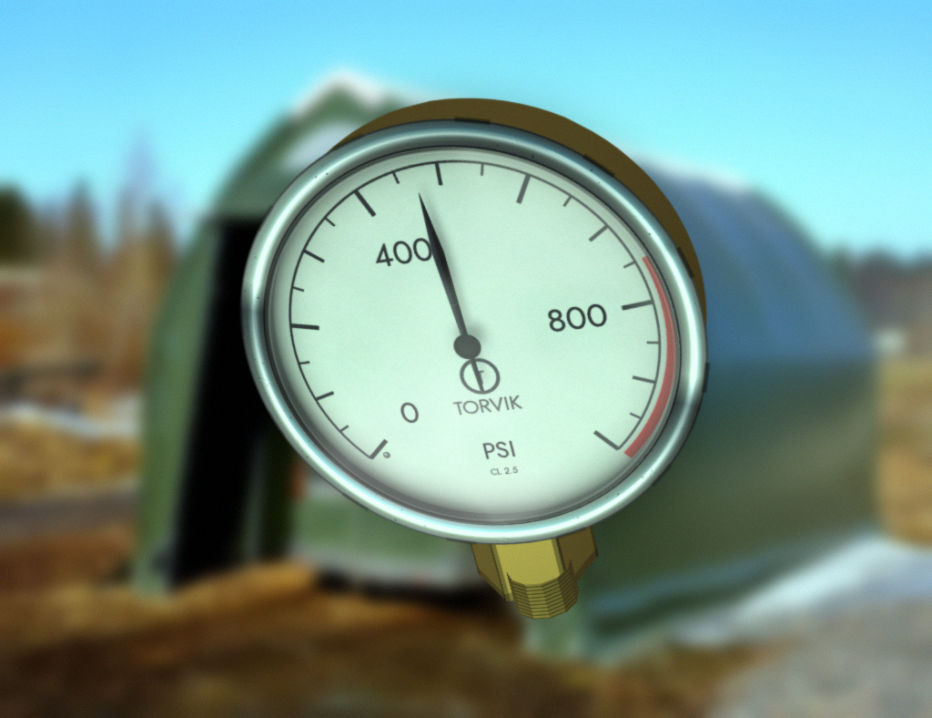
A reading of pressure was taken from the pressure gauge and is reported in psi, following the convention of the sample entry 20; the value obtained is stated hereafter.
475
